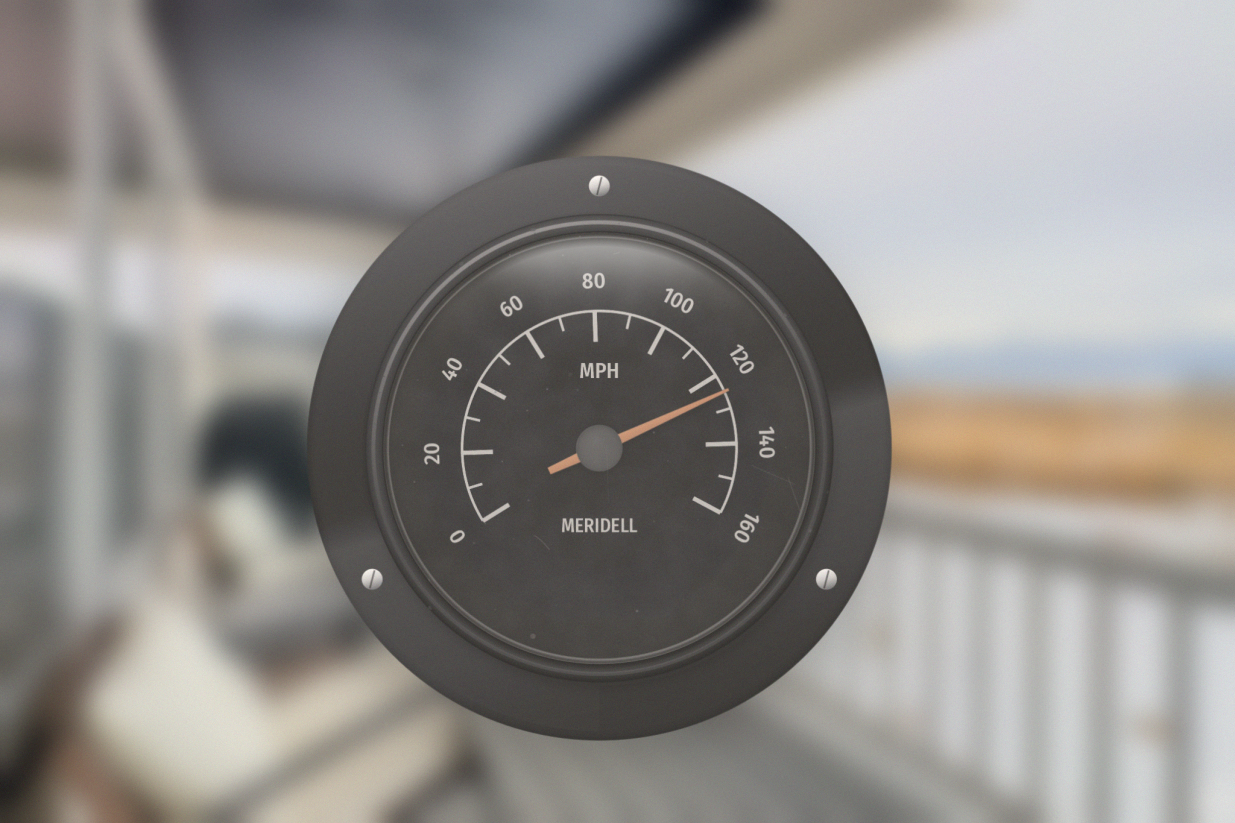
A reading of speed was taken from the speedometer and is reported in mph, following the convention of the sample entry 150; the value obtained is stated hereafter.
125
